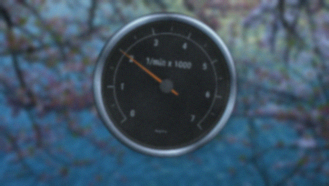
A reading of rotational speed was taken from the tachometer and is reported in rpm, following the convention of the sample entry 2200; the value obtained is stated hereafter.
2000
